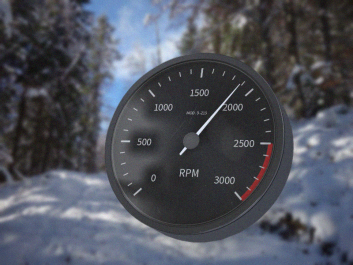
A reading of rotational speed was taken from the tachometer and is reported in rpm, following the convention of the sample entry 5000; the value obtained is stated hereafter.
1900
